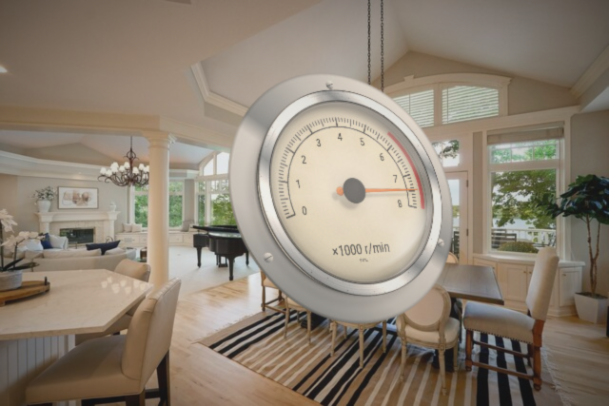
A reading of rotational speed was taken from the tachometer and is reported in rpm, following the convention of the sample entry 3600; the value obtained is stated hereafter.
7500
